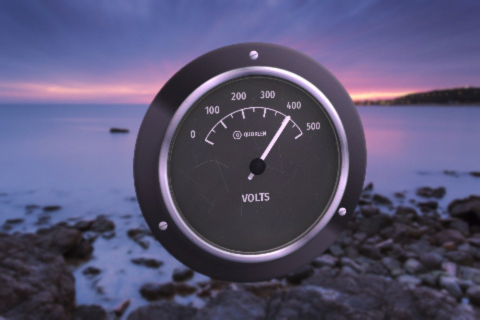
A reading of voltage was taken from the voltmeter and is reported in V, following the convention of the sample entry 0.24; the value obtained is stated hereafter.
400
